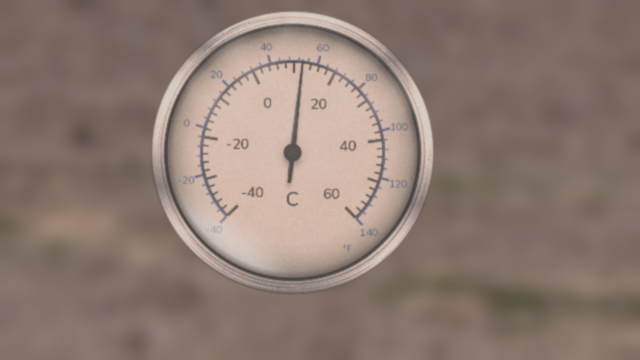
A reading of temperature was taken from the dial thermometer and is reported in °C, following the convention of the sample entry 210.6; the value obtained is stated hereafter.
12
